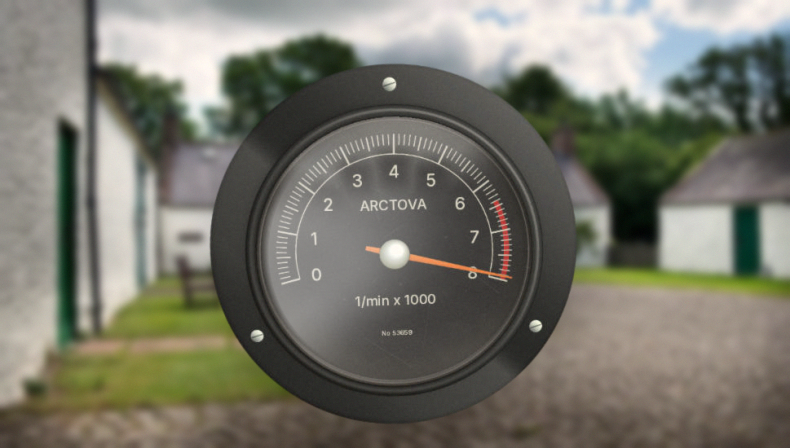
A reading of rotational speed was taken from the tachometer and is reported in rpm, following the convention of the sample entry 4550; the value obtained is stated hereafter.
7900
